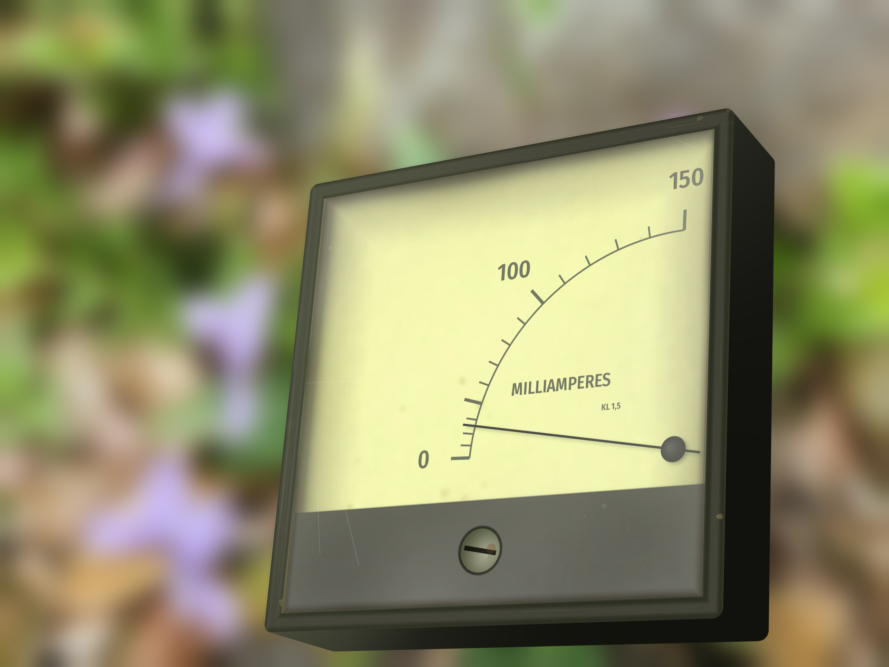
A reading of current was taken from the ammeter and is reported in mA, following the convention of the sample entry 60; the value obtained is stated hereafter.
35
